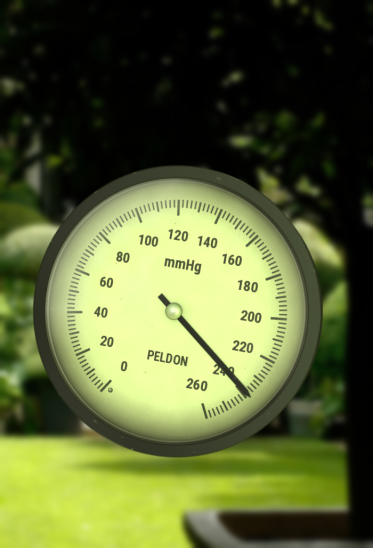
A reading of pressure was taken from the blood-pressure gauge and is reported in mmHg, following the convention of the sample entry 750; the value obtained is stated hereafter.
238
